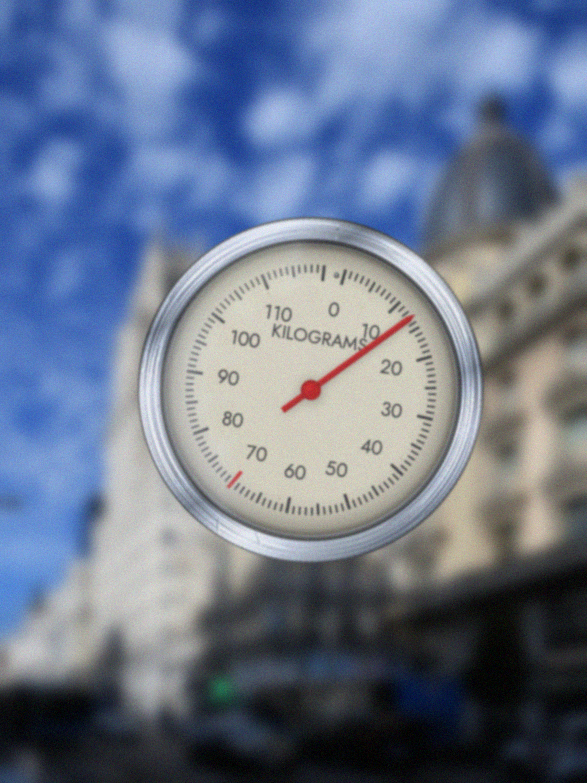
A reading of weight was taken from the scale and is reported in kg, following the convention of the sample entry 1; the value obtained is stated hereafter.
13
